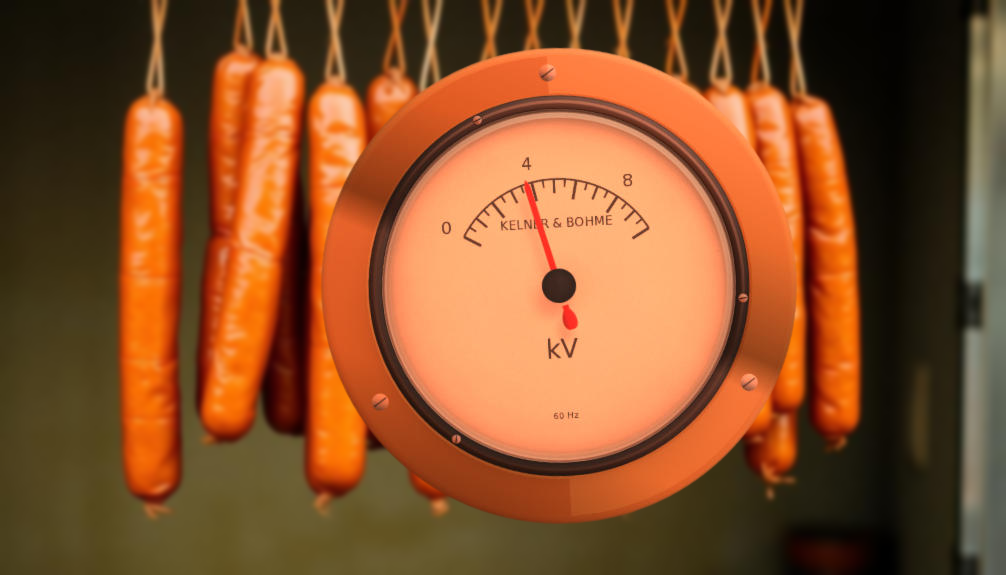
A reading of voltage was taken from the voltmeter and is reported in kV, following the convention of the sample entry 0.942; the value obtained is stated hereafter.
3.75
